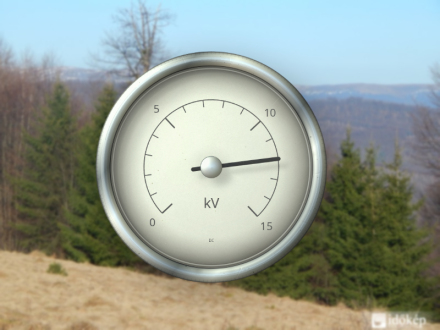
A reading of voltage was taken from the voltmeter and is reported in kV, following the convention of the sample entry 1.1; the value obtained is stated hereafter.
12
